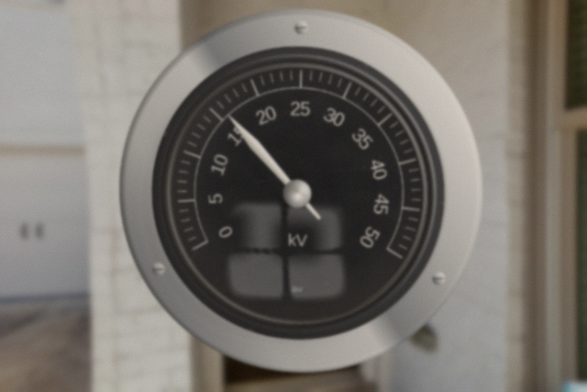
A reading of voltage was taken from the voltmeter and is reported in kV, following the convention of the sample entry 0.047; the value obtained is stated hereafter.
16
